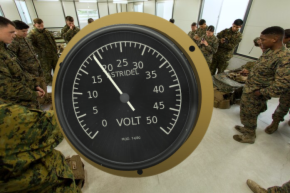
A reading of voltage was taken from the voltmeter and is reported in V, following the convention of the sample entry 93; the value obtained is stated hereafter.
19
